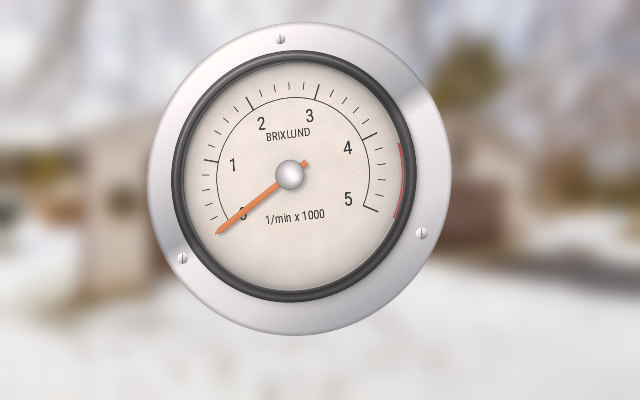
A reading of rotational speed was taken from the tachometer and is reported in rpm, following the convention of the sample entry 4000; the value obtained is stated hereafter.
0
